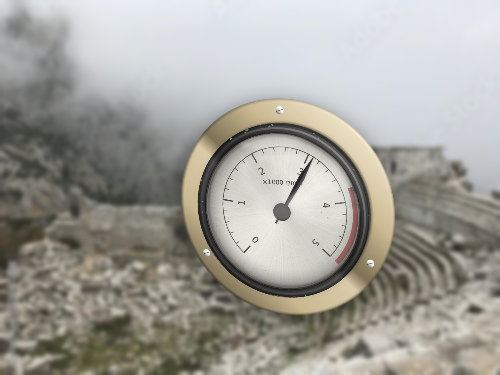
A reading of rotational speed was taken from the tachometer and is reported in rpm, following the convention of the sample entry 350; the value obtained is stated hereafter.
3100
